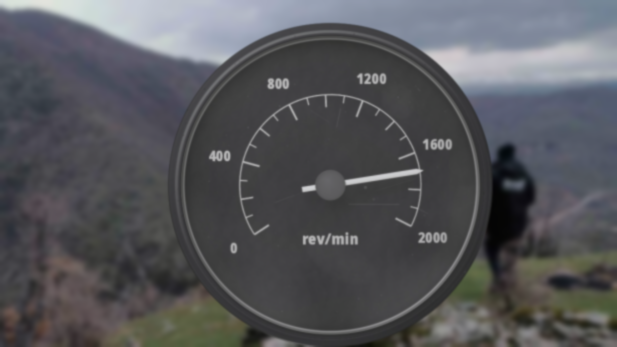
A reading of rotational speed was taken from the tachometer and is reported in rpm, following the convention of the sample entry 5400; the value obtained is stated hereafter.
1700
